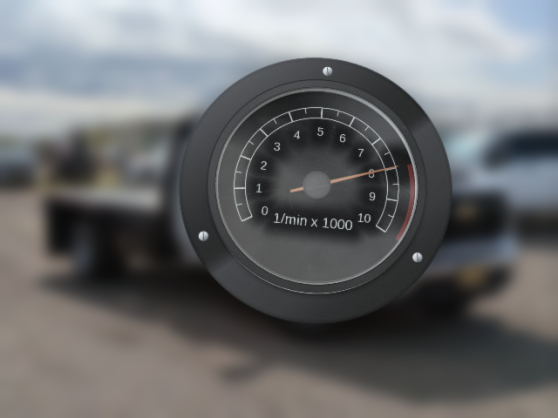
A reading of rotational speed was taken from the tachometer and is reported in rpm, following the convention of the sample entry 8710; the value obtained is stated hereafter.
8000
